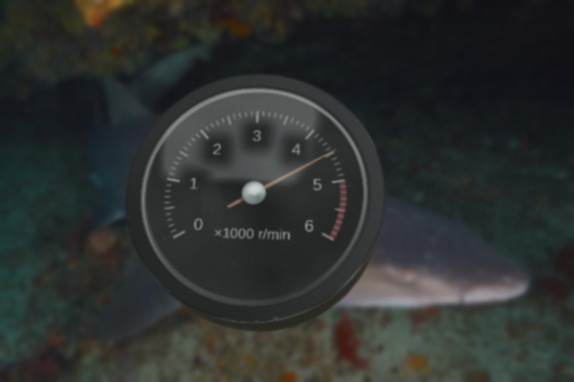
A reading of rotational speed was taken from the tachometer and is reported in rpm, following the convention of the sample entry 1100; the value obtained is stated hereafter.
4500
